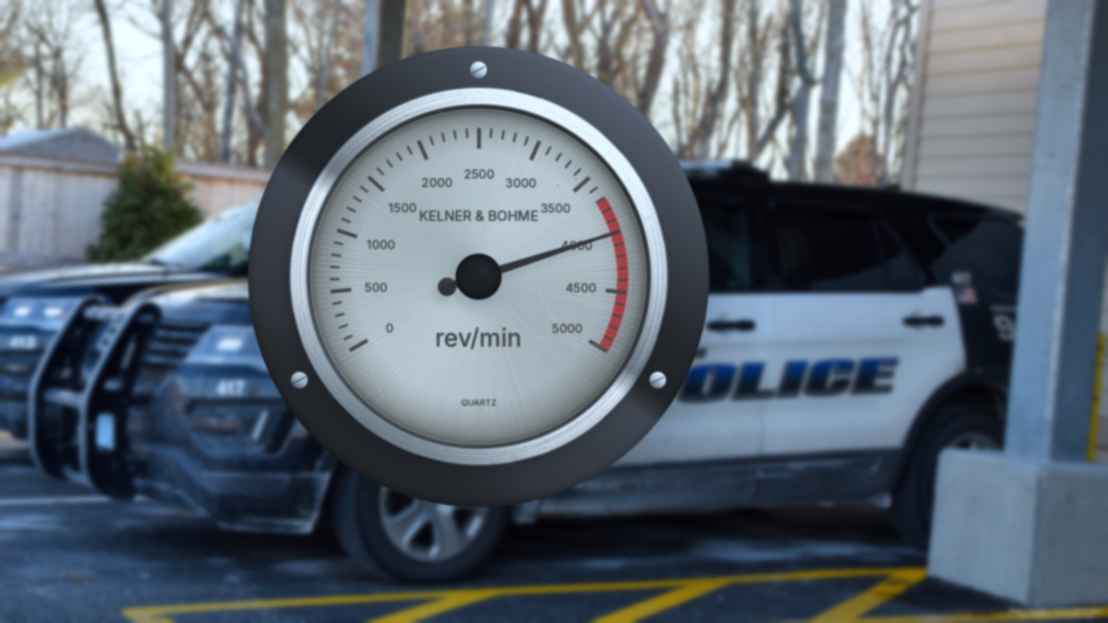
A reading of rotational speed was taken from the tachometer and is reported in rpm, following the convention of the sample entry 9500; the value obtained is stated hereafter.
4000
